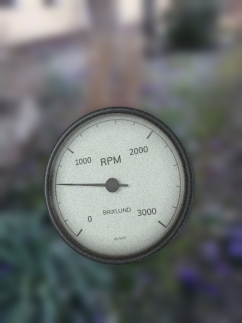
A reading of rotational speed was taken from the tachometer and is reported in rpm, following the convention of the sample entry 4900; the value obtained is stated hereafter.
600
